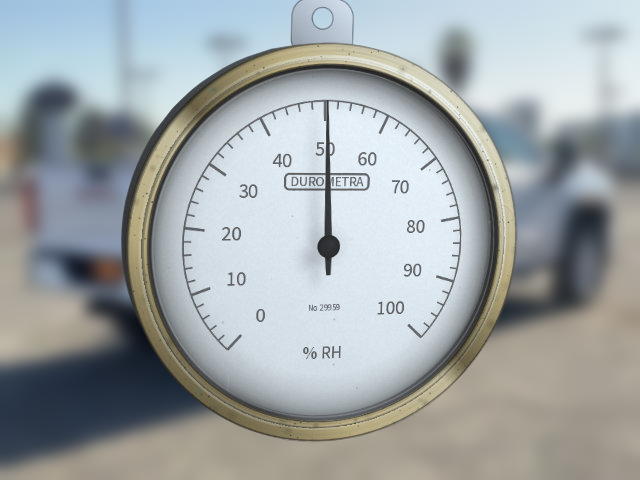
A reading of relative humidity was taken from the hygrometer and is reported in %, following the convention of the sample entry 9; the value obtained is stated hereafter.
50
